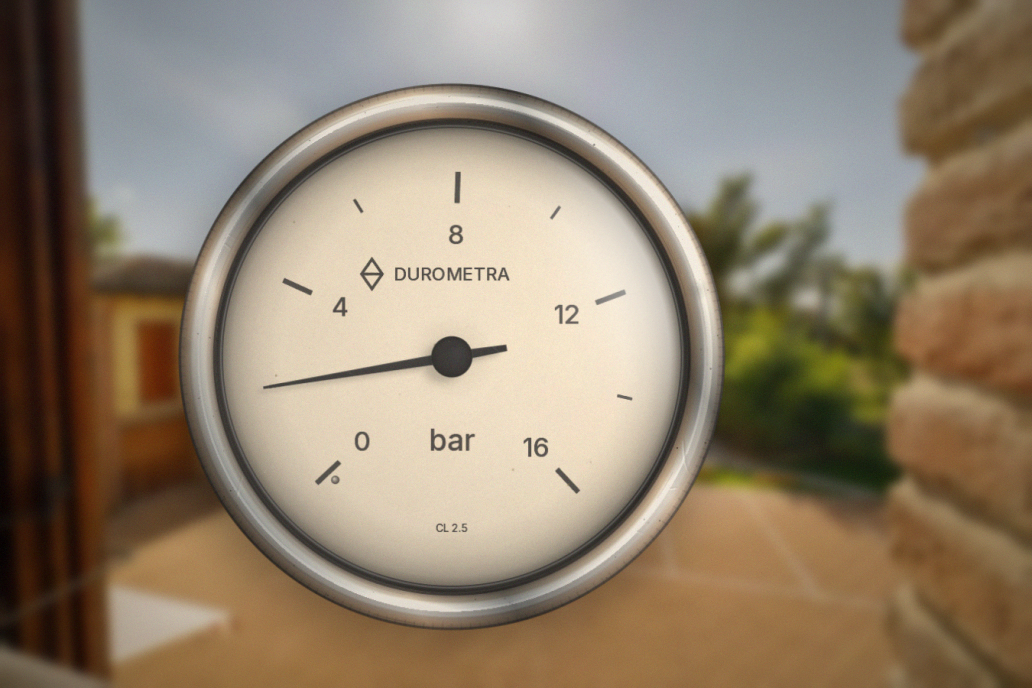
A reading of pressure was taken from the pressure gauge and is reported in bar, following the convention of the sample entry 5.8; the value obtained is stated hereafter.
2
